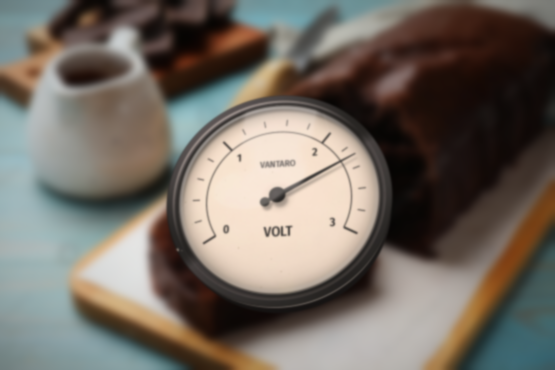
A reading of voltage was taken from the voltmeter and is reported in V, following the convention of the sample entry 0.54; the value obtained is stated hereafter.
2.3
